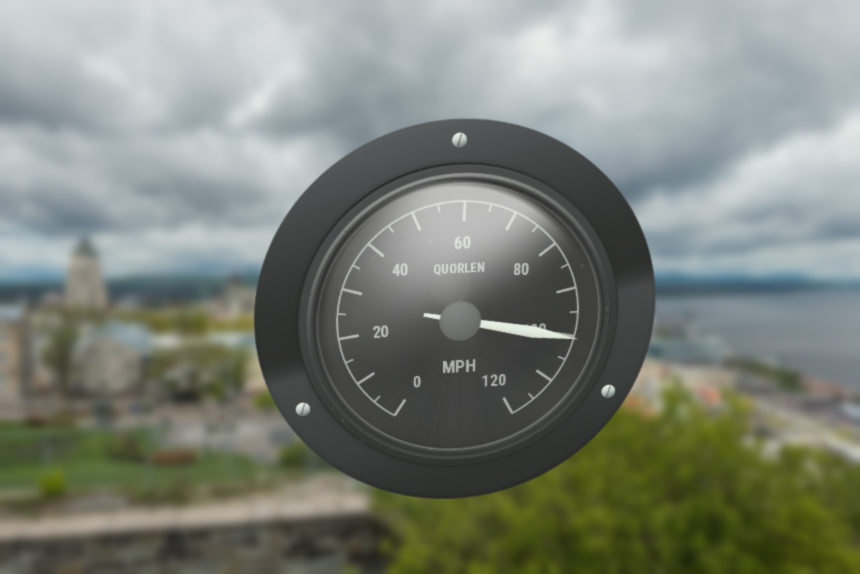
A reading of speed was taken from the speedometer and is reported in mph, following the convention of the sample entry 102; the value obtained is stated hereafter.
100
